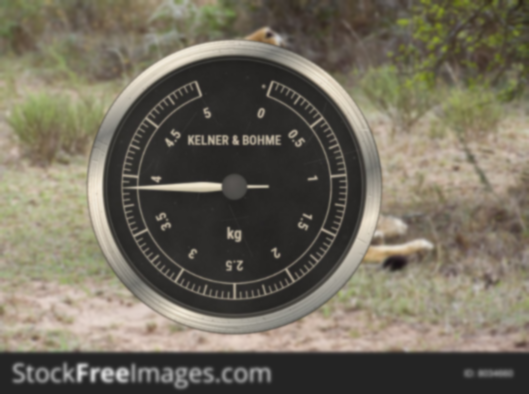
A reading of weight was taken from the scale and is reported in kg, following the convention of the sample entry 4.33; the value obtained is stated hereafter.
3.9
